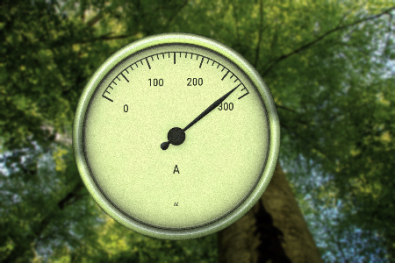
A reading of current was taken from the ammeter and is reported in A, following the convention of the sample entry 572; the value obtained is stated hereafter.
280
